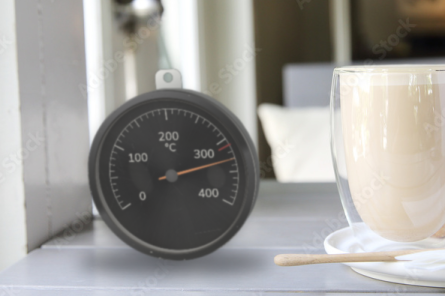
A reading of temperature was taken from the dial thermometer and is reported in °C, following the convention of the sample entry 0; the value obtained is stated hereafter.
330
